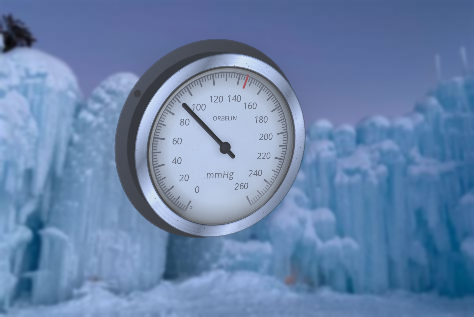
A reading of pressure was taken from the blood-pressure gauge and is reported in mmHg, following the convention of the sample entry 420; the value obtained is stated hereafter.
90
